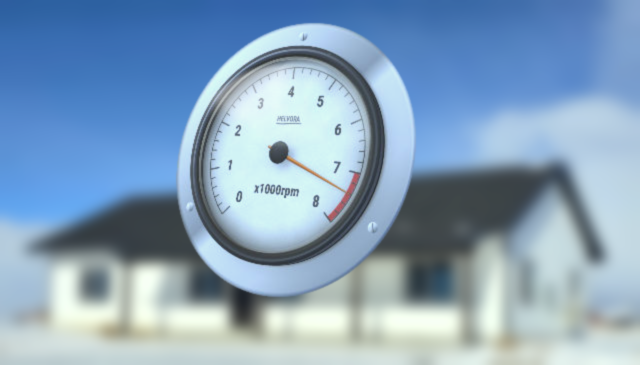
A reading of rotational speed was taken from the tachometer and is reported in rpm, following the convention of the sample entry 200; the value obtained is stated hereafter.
7400
